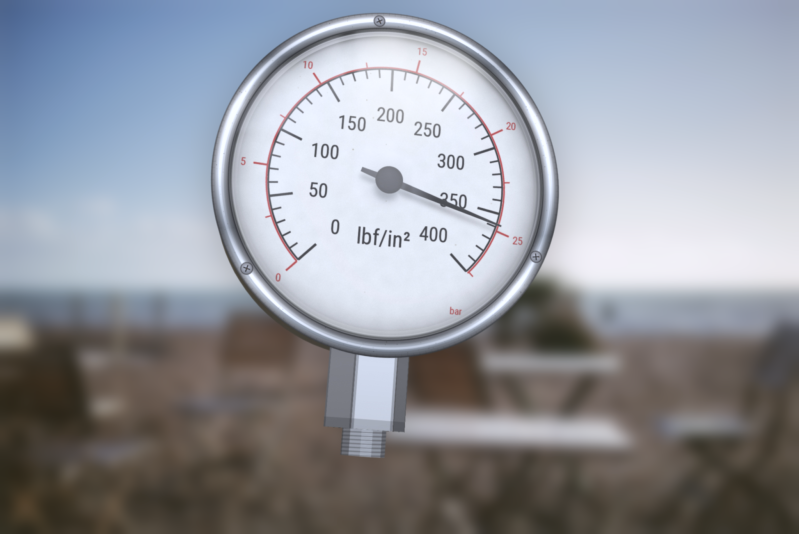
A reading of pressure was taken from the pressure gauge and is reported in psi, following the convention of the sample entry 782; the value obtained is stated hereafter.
360
